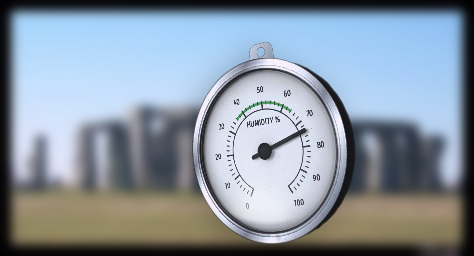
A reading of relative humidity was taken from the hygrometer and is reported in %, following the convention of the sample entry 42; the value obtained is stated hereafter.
74
